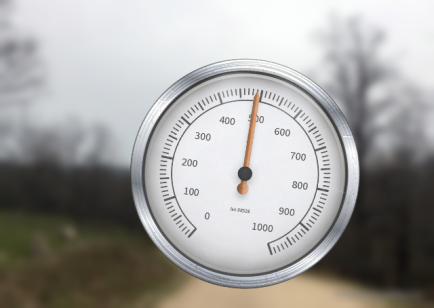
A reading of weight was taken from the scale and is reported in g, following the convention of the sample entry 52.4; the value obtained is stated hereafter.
490
